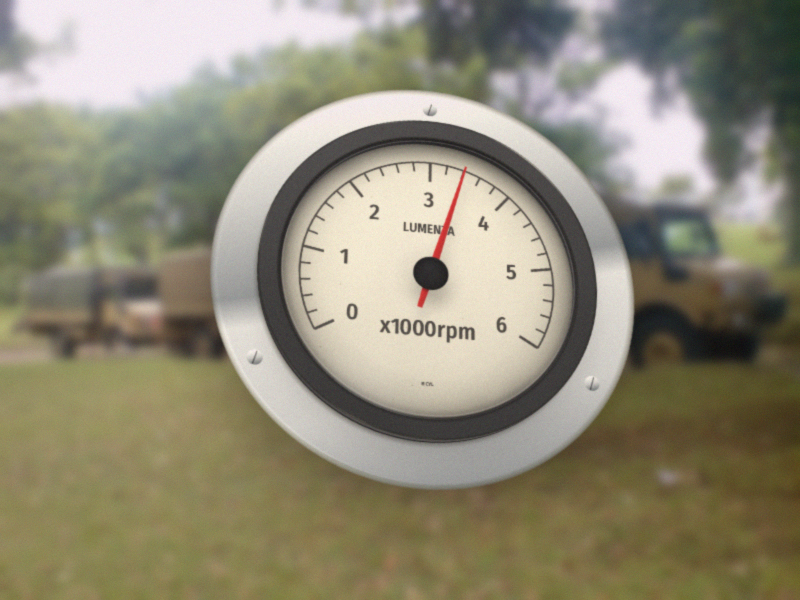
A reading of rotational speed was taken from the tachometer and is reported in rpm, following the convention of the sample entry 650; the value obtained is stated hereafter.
3400
